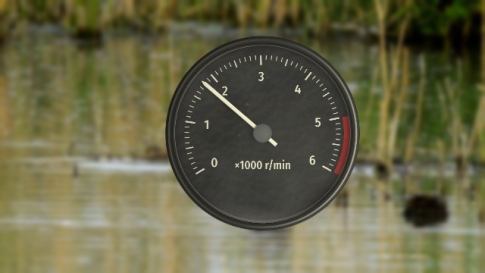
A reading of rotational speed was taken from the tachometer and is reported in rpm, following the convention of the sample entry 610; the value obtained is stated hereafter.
1800
